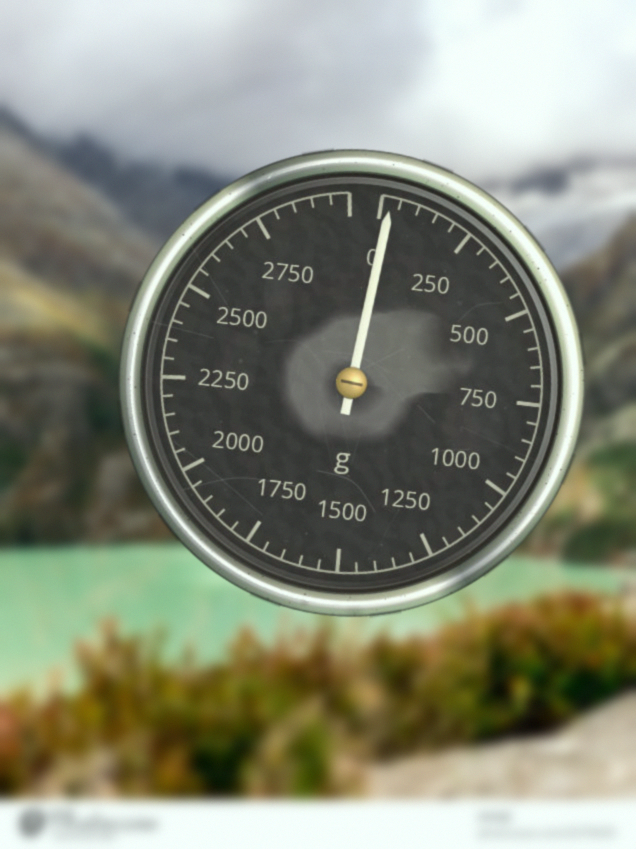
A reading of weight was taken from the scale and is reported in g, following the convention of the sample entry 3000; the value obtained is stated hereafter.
25
